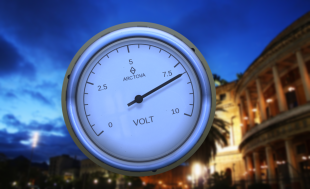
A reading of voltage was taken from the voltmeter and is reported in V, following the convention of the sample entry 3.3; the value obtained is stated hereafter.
8
